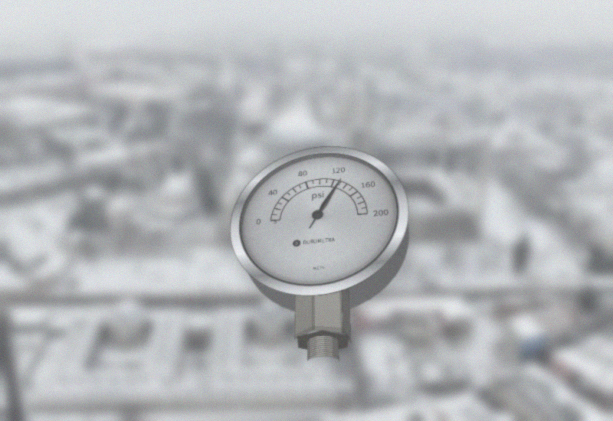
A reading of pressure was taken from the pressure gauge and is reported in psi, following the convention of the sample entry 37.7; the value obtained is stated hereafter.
130
